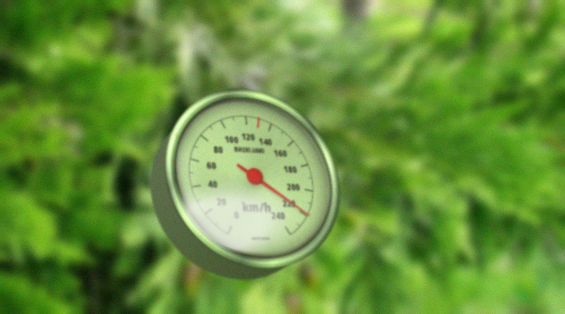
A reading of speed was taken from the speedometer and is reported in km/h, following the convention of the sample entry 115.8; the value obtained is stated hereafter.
220
